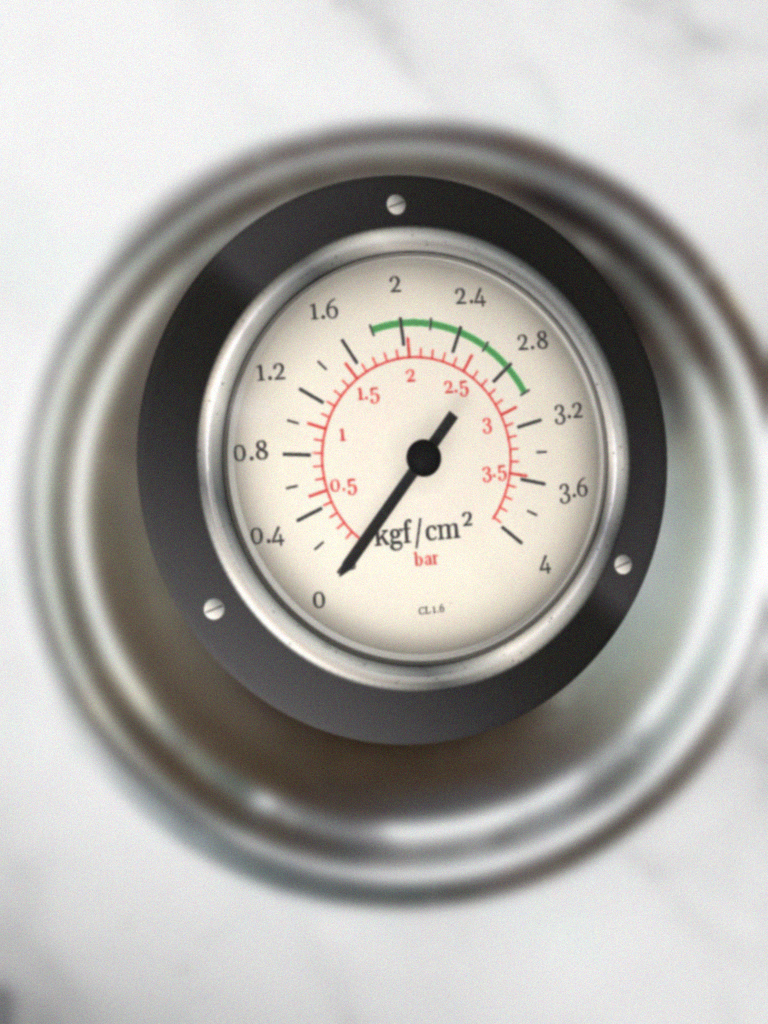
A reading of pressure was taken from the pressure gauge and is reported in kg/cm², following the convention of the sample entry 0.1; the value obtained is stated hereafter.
0
